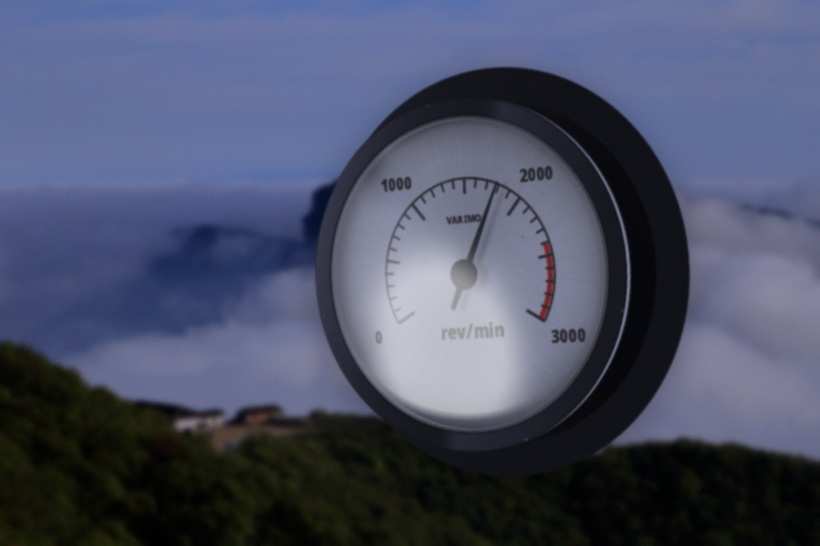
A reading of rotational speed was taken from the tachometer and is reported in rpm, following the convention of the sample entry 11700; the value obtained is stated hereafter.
1800
